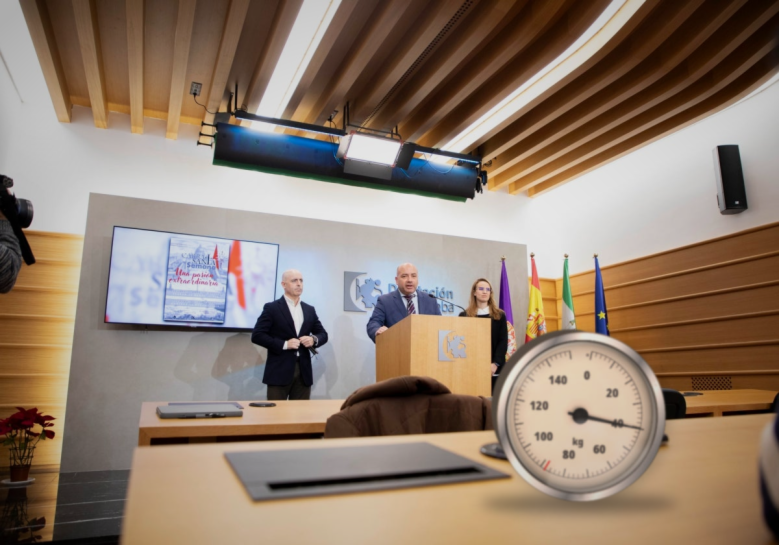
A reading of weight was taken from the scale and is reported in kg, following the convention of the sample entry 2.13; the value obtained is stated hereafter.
40
